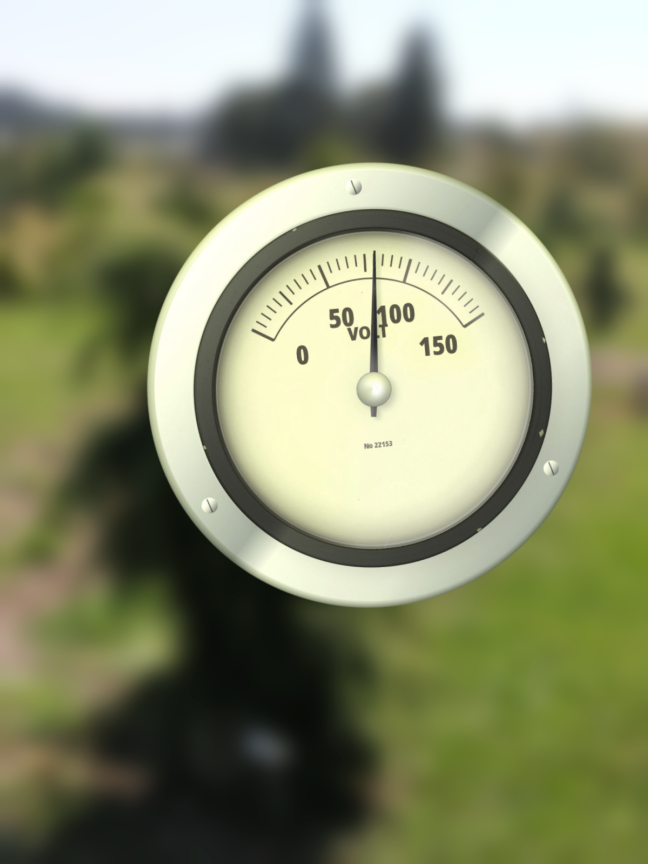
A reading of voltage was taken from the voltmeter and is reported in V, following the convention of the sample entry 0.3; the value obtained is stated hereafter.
80
